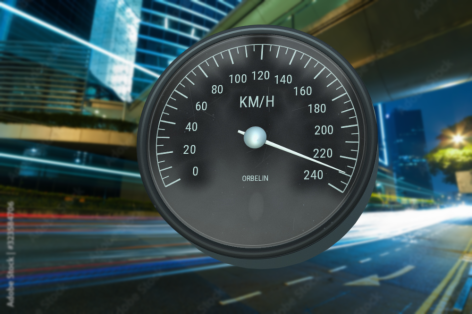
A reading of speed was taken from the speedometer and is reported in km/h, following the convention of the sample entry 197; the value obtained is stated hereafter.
230
